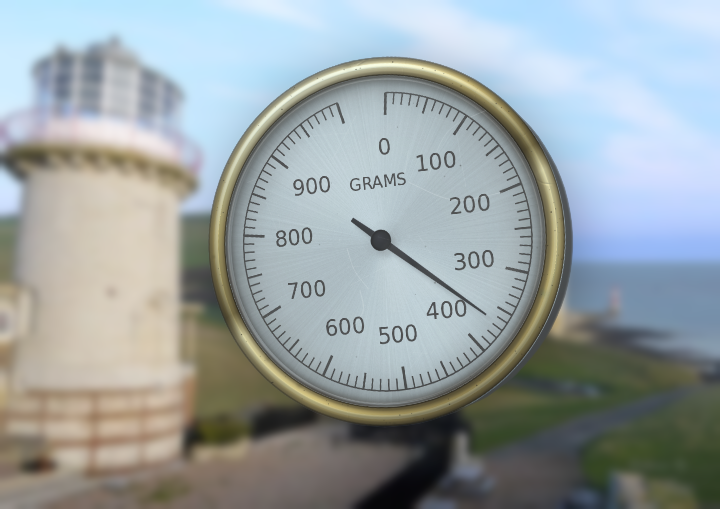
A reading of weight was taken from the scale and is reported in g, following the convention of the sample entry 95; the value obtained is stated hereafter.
365
